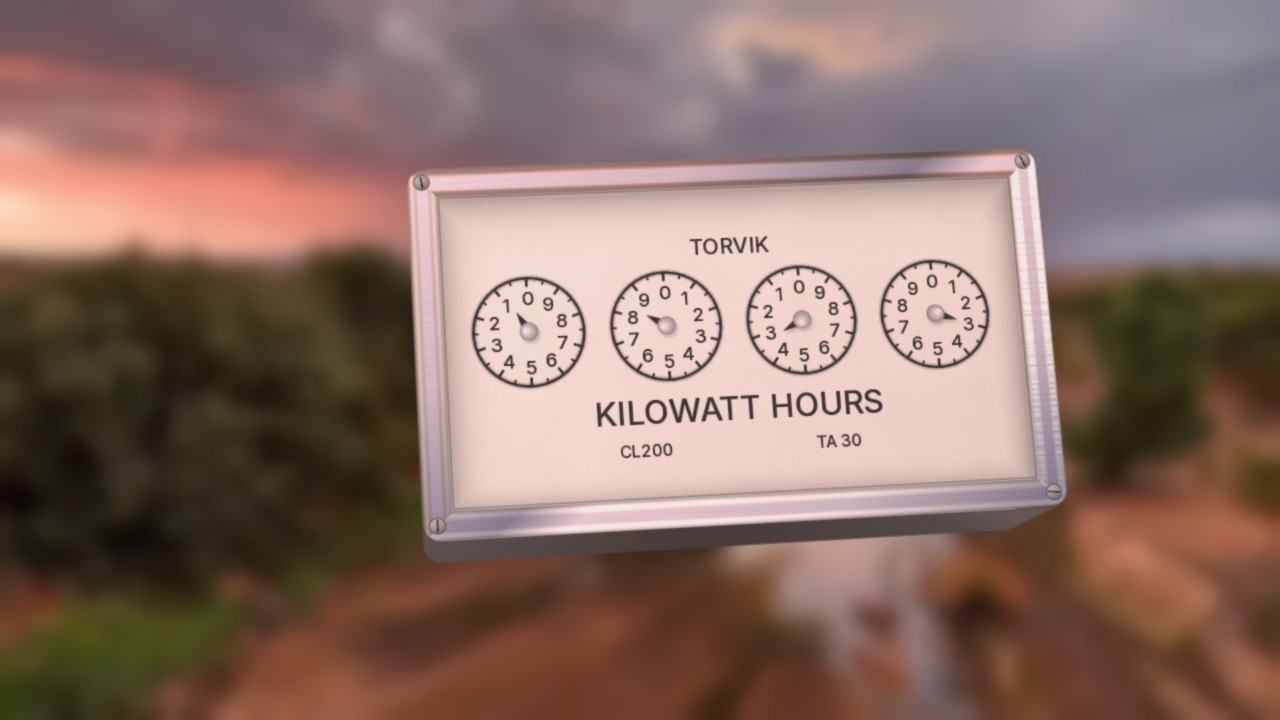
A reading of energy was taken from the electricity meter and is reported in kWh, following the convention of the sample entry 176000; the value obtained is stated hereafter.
833
